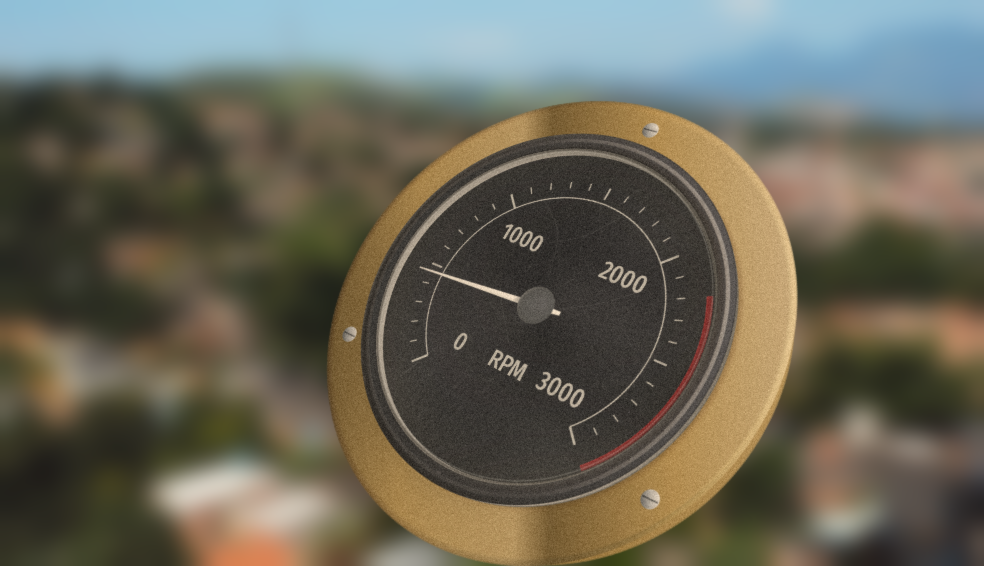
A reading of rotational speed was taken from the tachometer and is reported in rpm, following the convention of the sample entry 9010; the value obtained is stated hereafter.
450
